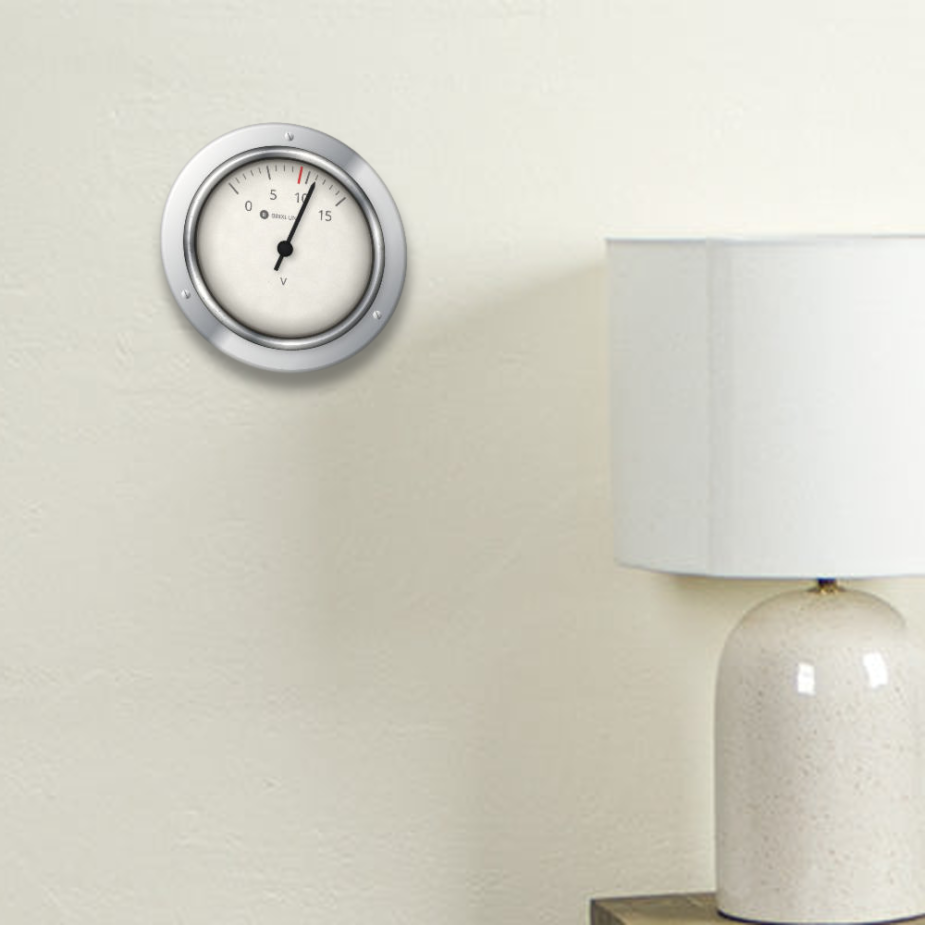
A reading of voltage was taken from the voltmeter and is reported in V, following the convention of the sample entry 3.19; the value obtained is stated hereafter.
11
